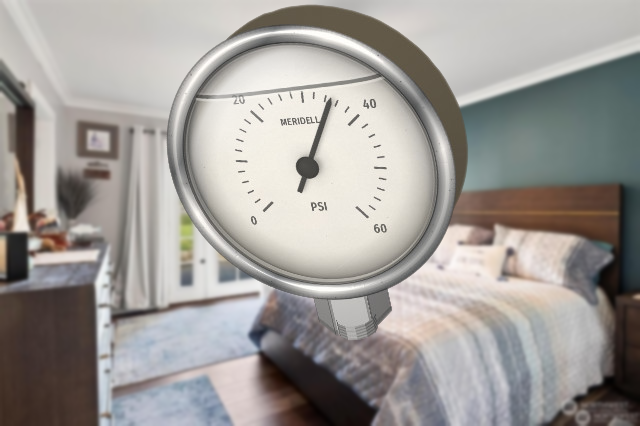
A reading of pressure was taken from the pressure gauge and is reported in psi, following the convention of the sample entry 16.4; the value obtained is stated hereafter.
35
